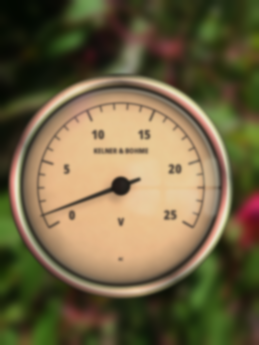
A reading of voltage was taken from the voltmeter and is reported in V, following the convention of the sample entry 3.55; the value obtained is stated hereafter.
1
